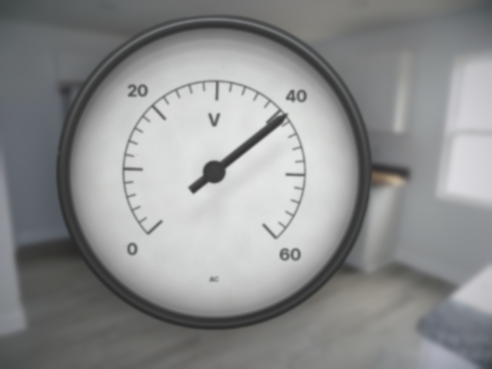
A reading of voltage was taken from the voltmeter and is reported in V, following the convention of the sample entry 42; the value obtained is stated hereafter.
41
